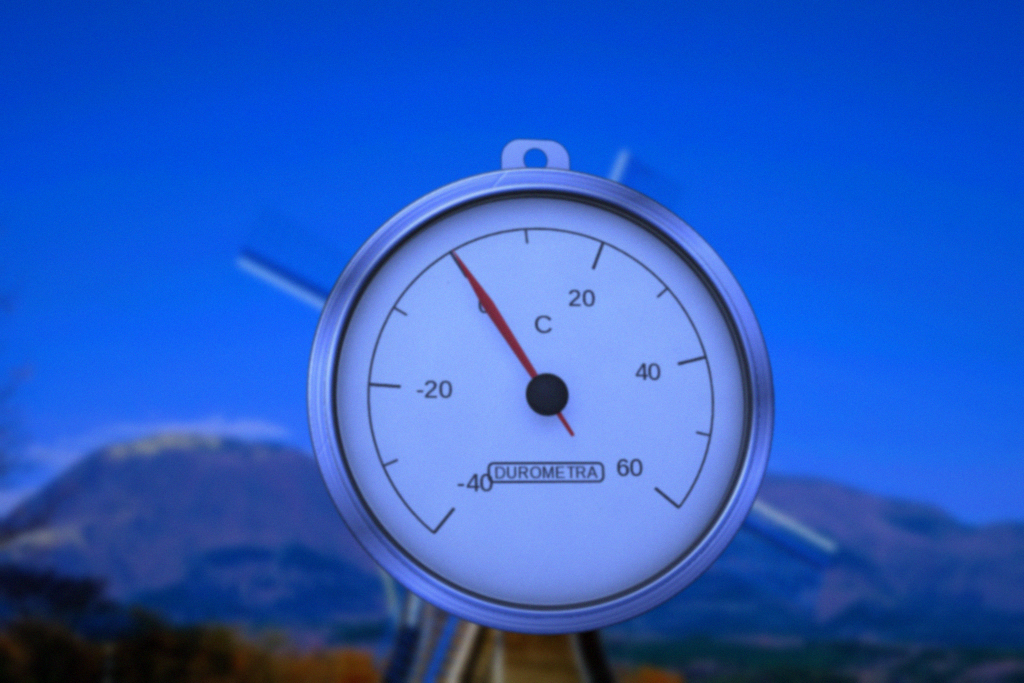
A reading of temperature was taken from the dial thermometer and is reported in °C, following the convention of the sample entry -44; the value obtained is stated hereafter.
0
